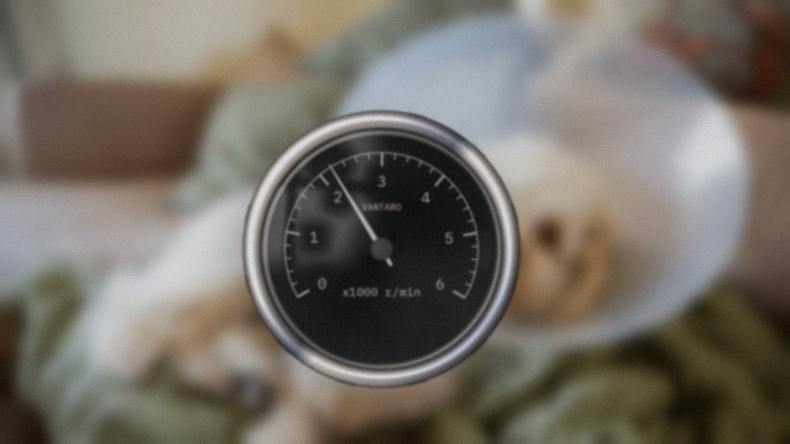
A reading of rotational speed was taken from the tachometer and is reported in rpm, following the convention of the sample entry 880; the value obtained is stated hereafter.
2200
